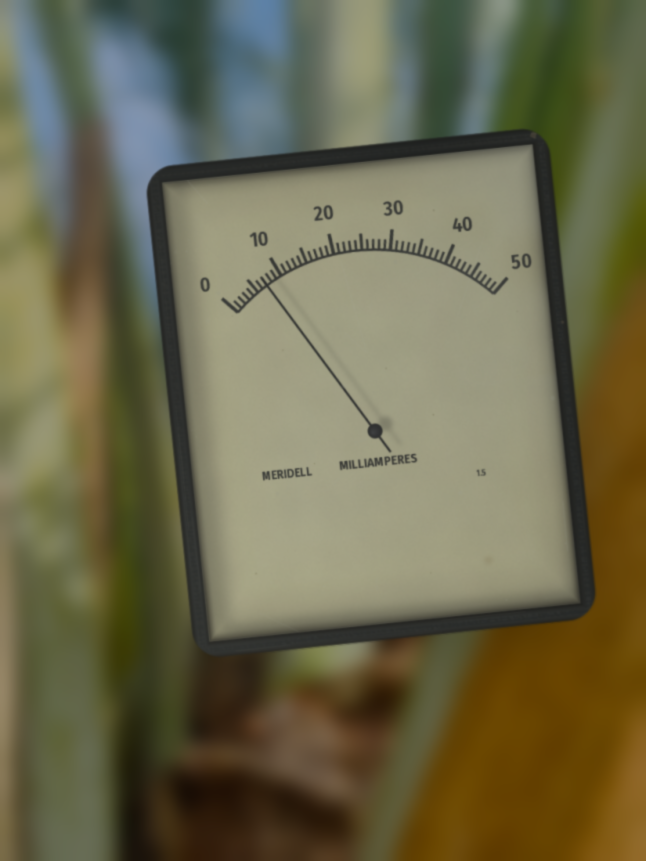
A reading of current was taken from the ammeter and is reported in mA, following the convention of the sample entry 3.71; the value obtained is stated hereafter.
7
